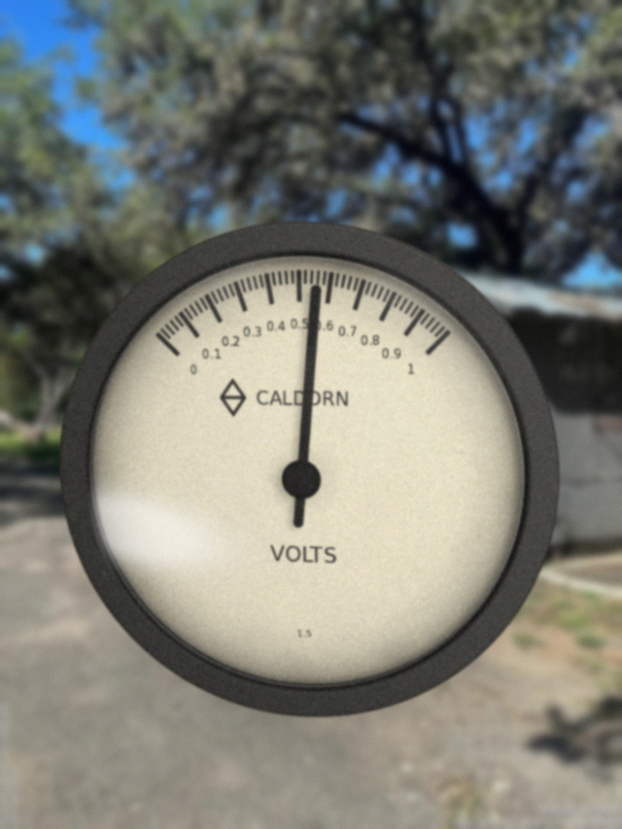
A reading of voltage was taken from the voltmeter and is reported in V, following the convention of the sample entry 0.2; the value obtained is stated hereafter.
0.56
